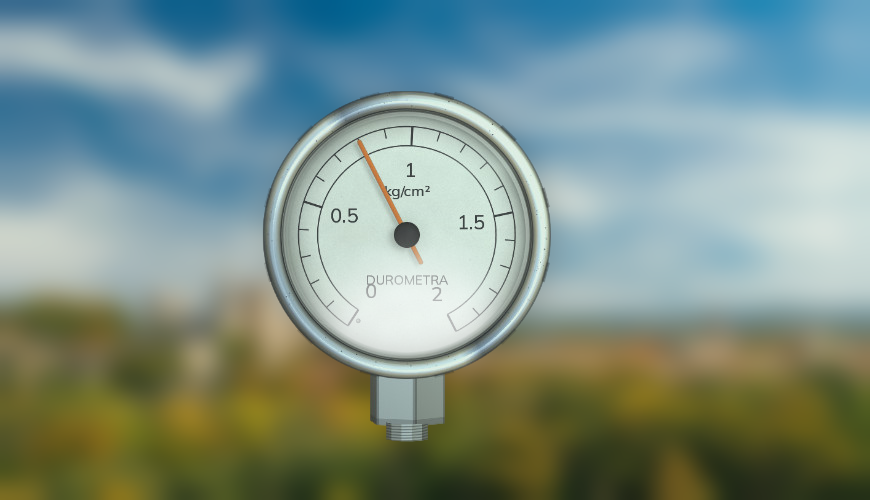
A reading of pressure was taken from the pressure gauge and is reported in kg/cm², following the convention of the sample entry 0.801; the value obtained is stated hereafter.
0.8
